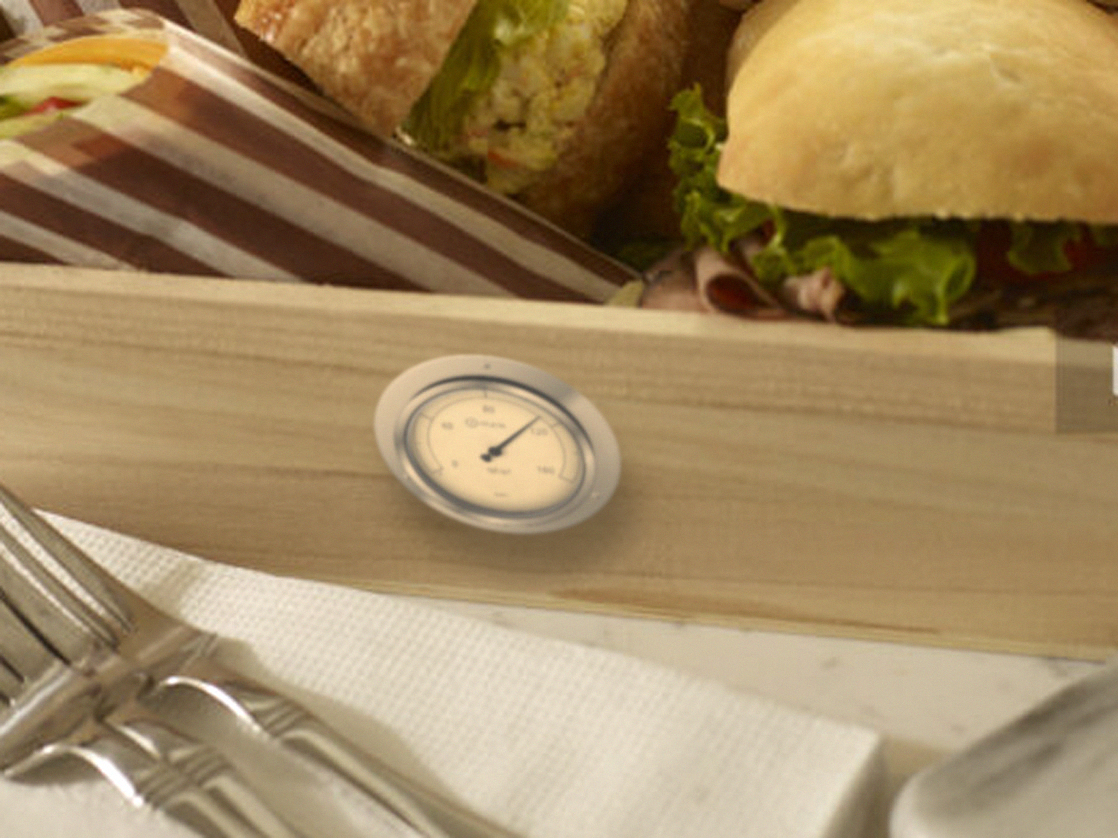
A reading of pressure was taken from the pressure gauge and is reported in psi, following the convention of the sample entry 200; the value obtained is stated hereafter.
110
